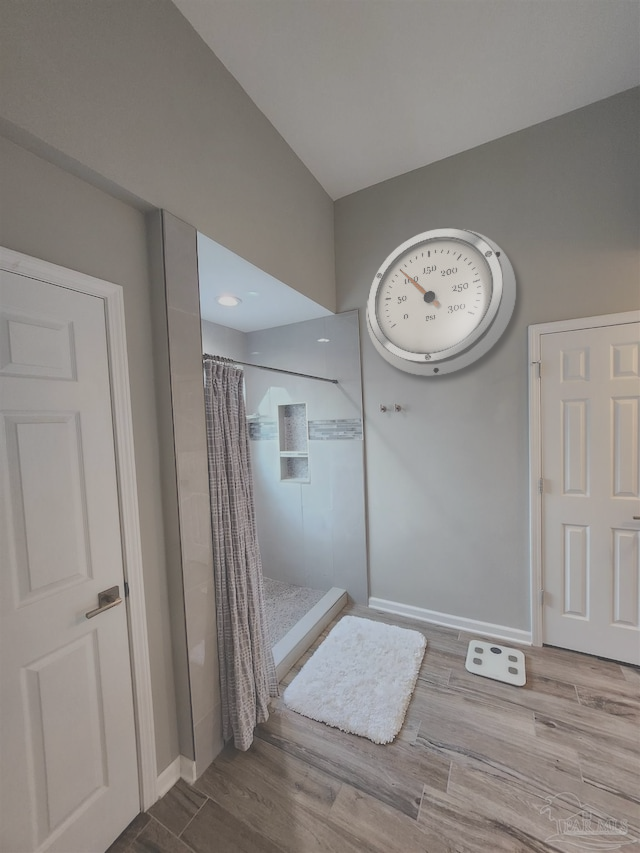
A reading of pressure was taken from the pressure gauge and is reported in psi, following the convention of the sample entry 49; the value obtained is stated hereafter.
100
